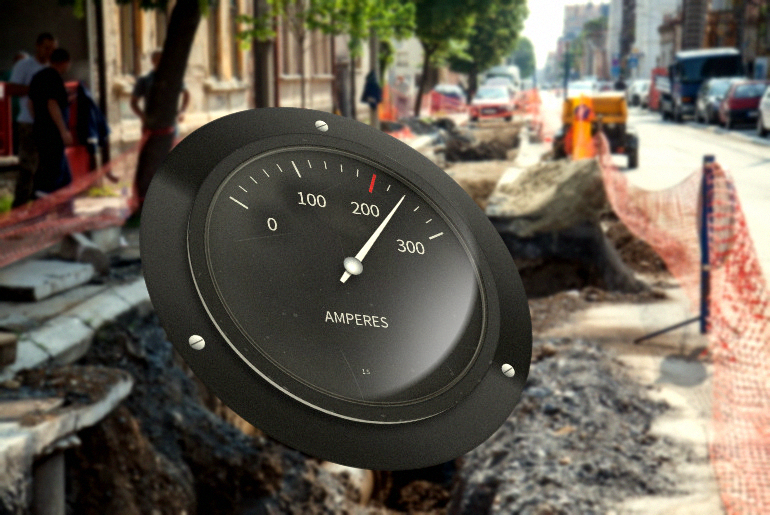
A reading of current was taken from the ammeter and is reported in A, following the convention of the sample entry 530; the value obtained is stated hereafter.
240
